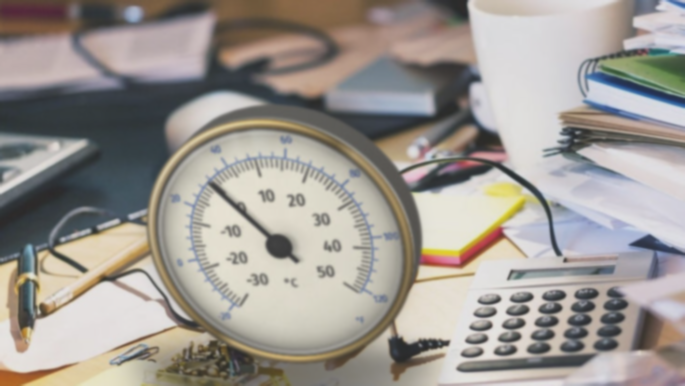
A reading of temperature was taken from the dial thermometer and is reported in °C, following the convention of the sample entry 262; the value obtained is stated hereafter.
0
